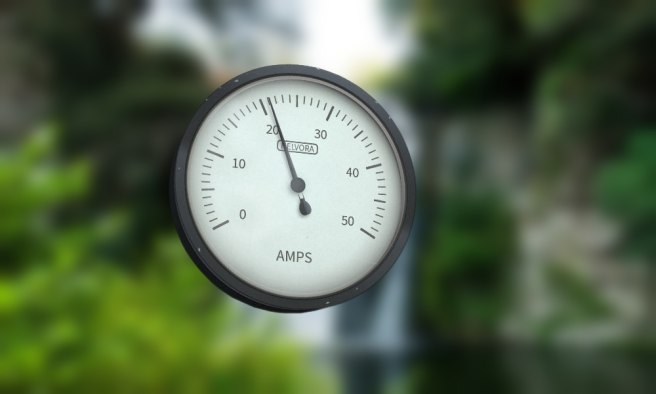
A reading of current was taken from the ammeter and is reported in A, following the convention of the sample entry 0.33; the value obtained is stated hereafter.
21
